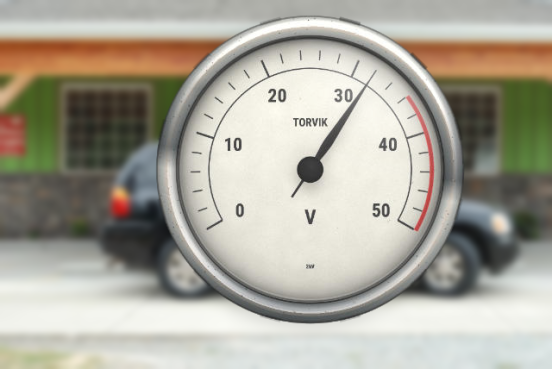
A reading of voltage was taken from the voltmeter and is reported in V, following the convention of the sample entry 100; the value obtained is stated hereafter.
32
